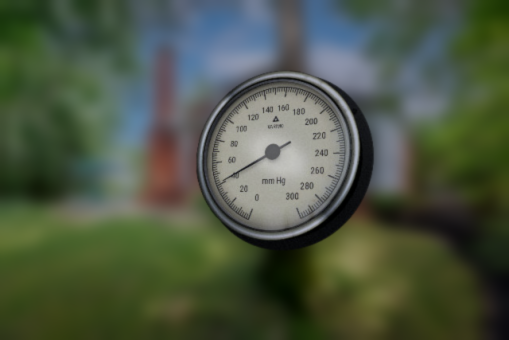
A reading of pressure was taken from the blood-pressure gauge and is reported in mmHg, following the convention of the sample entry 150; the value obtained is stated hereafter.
40
